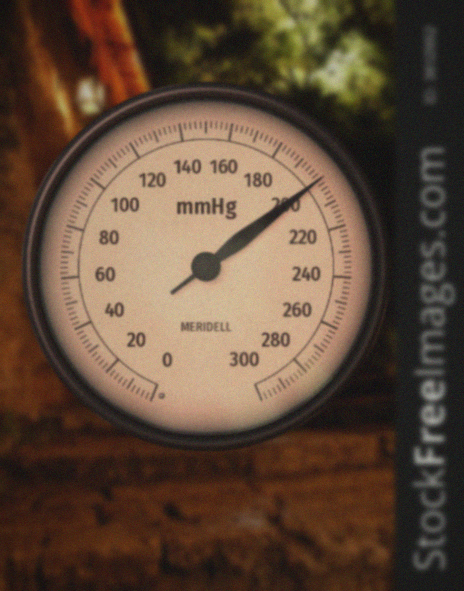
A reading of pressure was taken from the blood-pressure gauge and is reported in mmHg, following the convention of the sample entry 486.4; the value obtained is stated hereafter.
200
